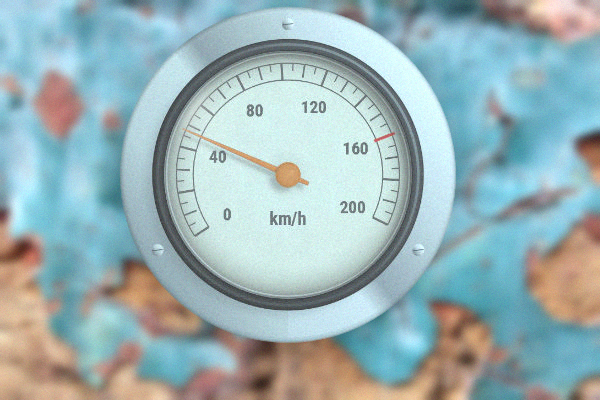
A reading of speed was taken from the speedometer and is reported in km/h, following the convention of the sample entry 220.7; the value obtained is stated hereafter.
47.5
